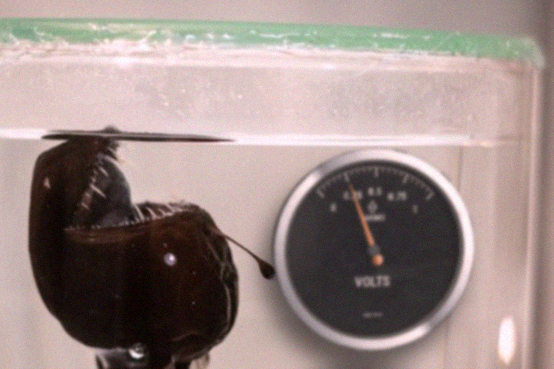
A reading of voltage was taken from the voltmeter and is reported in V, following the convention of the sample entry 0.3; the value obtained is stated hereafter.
0.25
